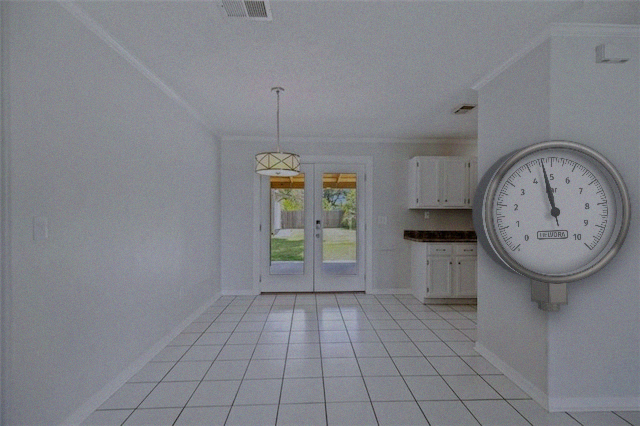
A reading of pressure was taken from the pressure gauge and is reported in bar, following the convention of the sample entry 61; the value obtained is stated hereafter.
4.5
